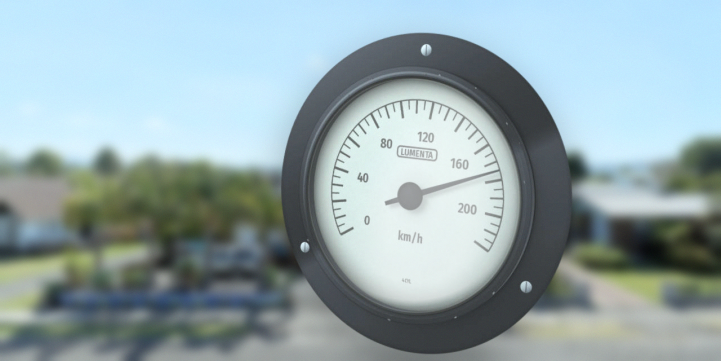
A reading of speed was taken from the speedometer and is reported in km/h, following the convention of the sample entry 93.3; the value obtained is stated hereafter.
175
